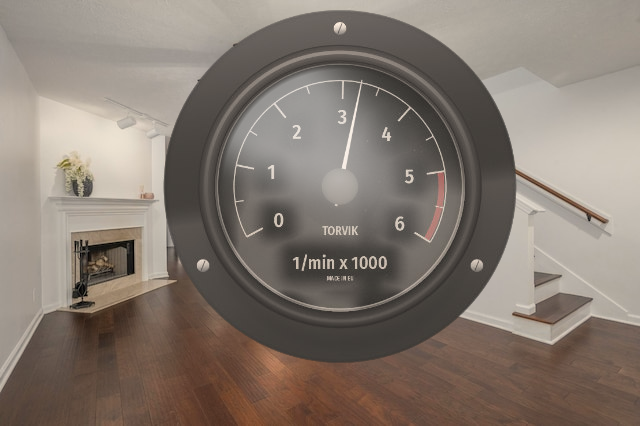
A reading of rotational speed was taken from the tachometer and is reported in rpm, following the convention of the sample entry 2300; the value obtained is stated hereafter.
3250
